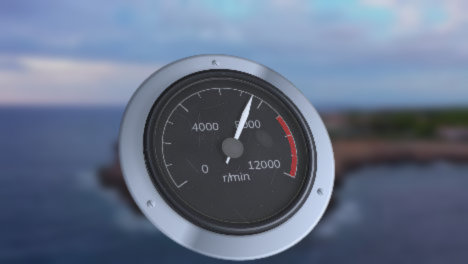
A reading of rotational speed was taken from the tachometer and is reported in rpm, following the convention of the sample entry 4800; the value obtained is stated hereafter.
7500
